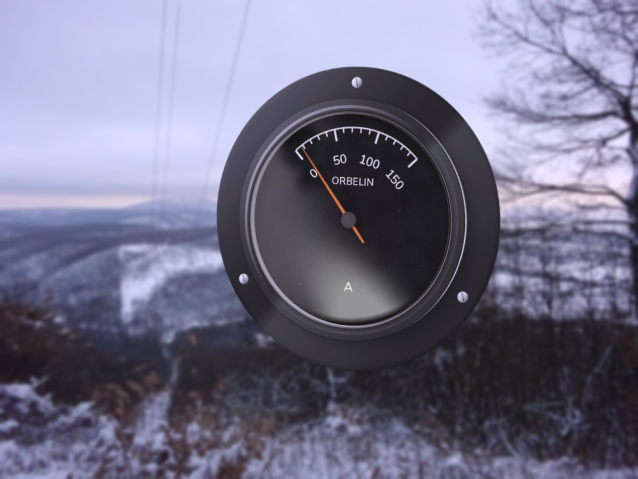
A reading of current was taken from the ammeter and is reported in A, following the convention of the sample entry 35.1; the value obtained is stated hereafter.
10
